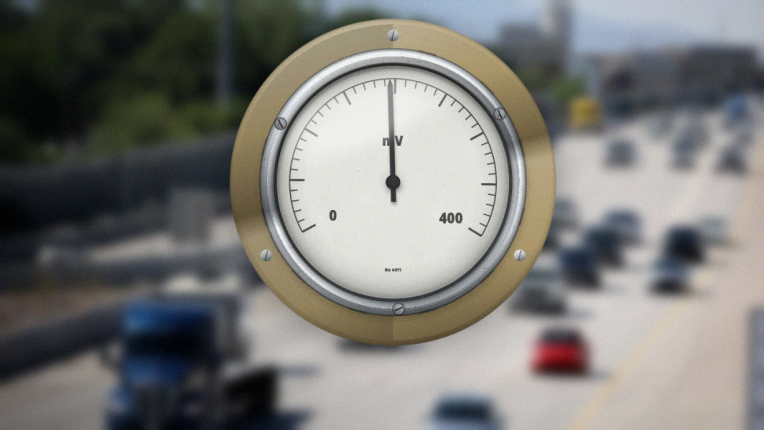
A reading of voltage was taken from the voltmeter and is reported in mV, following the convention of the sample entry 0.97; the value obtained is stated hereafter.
195
